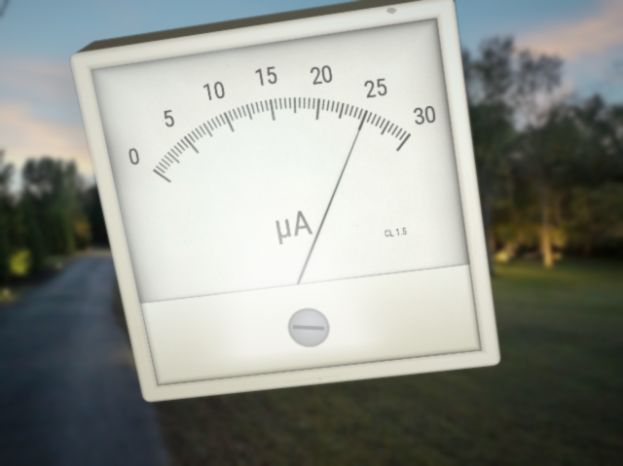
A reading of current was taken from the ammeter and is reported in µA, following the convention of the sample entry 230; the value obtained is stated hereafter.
25
